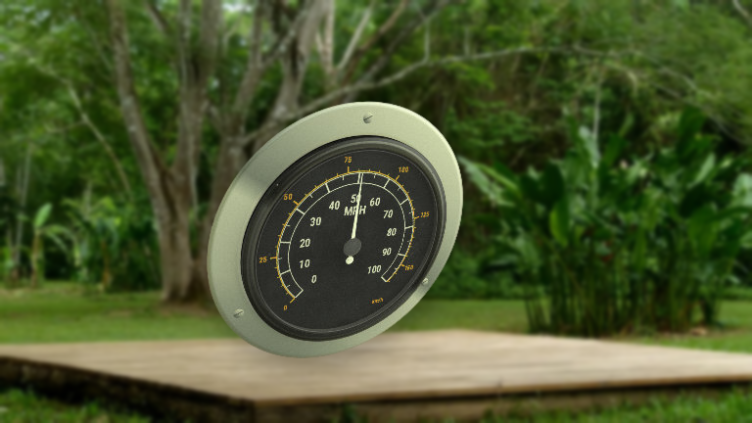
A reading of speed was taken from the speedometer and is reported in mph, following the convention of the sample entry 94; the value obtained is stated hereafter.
50
